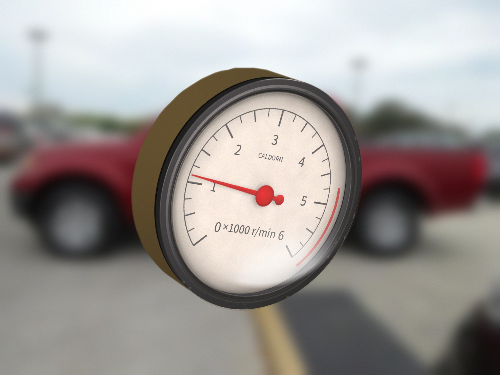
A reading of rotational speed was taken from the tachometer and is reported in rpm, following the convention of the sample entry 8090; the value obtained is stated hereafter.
1125
